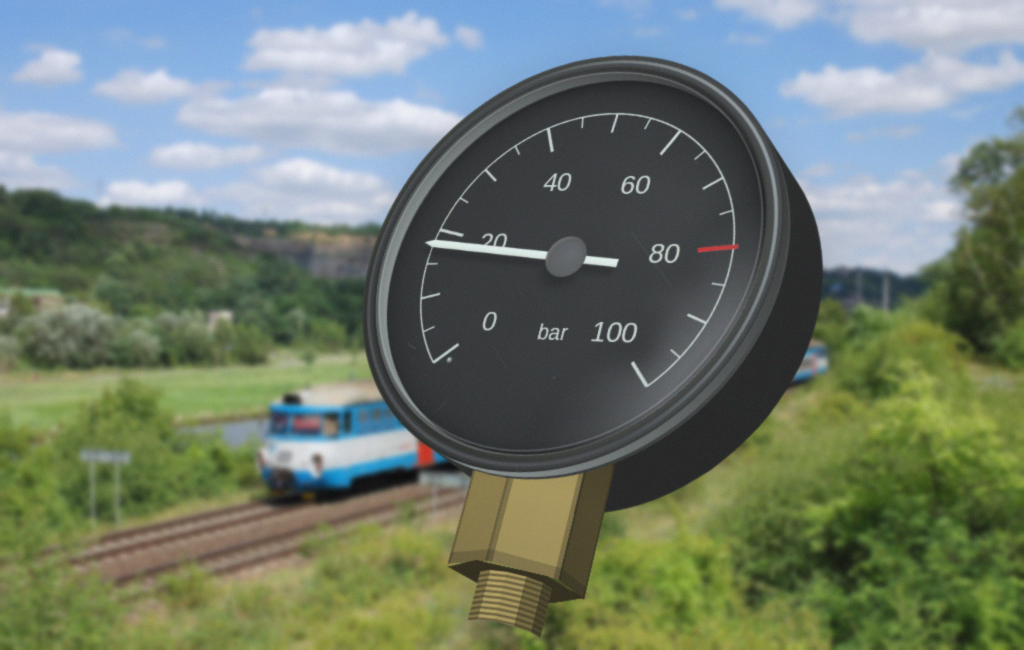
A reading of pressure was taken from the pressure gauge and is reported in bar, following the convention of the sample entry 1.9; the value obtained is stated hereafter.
17.5
